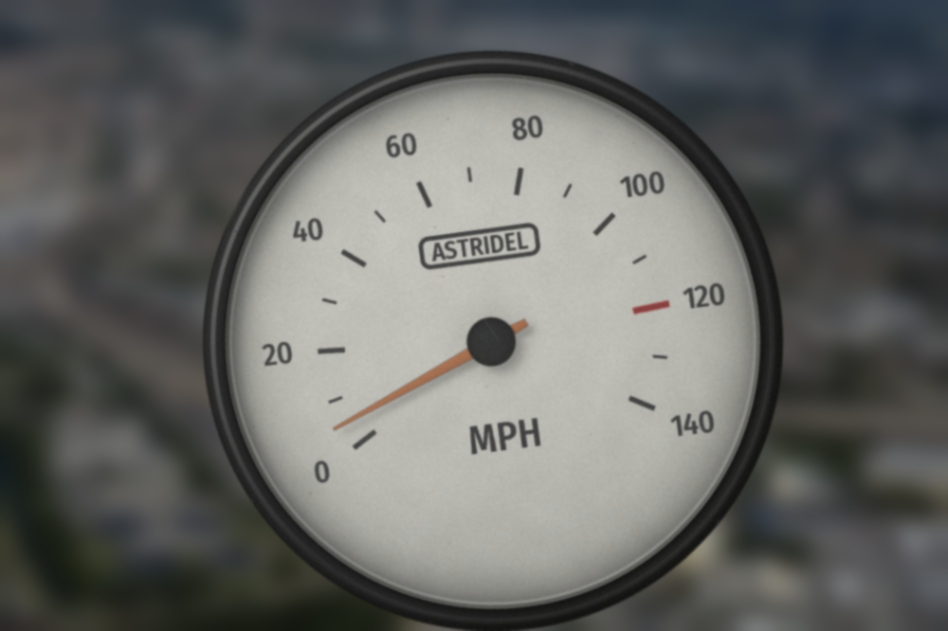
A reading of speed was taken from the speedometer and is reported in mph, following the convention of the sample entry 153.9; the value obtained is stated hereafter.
5
